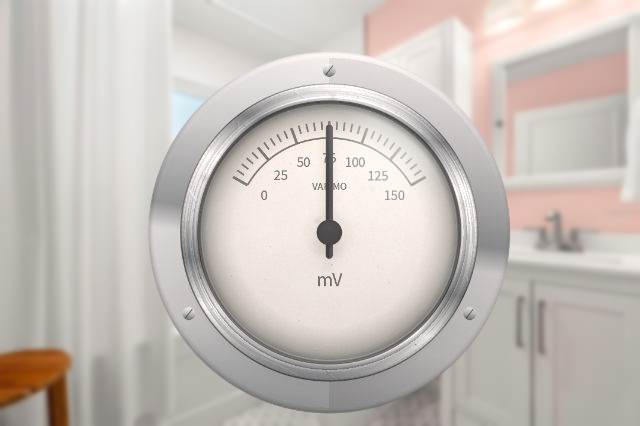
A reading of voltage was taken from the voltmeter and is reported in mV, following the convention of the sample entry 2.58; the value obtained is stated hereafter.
75
